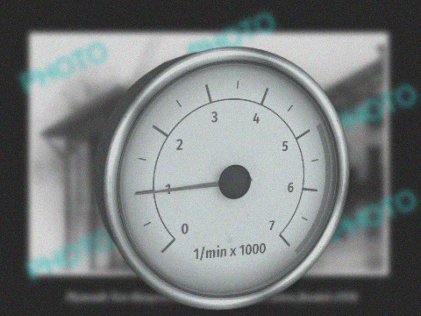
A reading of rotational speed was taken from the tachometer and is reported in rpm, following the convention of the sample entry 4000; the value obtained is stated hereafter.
1000
